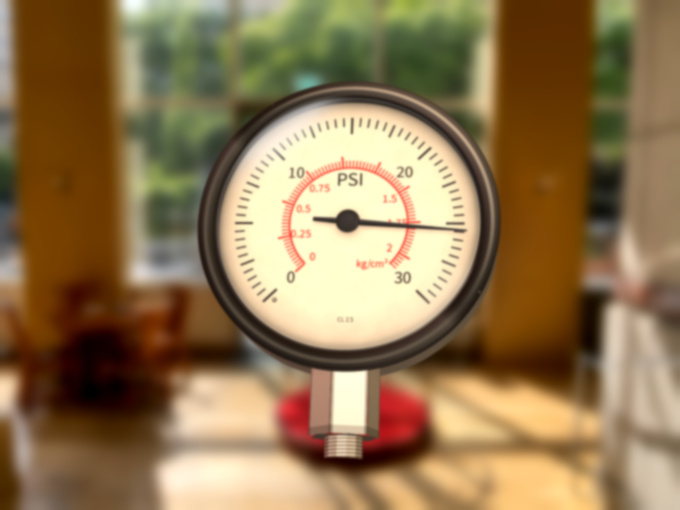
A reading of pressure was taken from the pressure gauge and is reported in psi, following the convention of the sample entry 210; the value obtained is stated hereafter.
25.5
